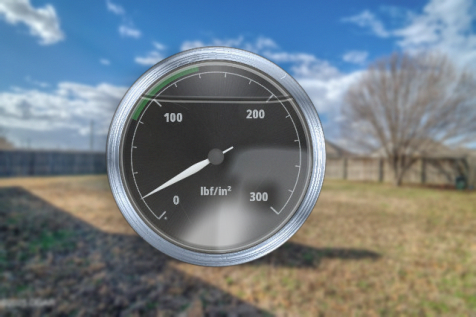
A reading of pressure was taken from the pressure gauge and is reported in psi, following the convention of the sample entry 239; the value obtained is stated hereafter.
20
